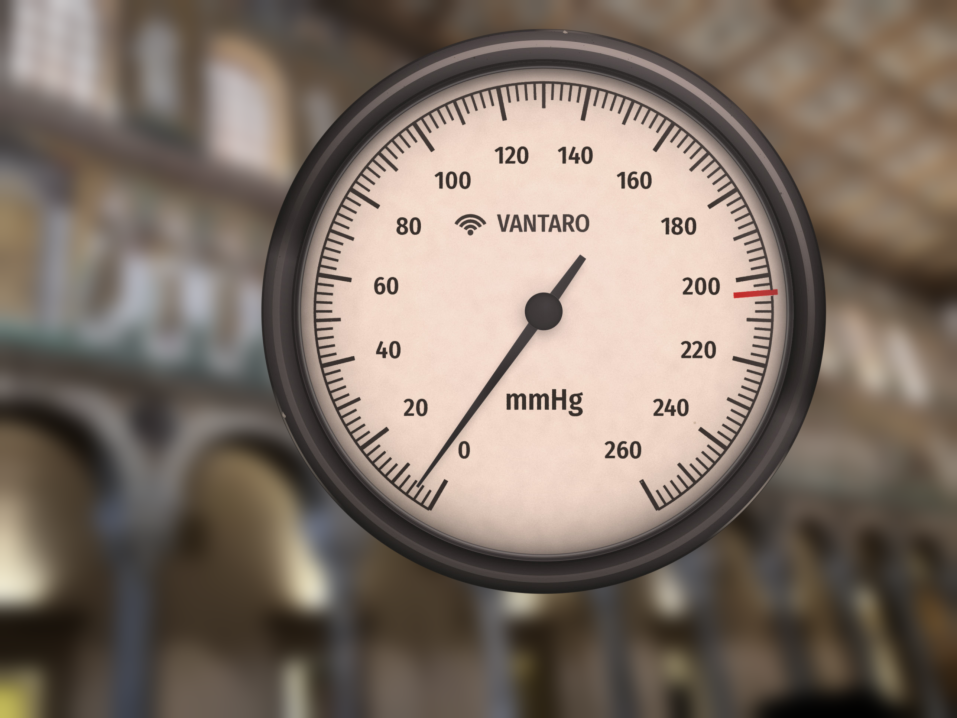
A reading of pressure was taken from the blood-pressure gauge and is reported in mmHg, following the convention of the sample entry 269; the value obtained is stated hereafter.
5
